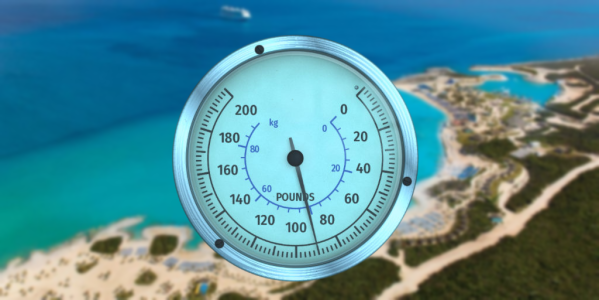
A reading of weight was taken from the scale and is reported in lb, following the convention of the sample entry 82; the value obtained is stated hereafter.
90
